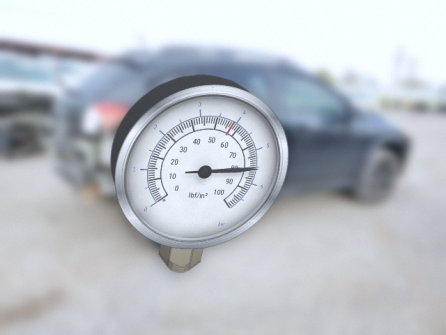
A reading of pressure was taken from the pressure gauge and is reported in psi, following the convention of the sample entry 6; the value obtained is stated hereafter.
80
